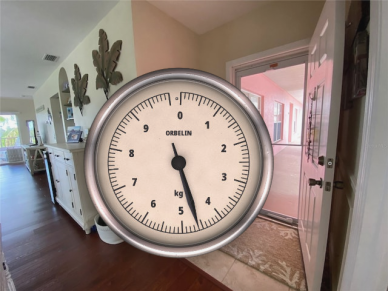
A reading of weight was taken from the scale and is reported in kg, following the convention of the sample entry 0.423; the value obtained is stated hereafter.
4.6
